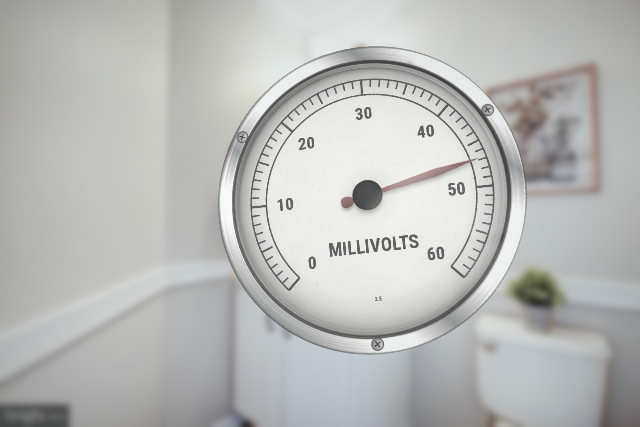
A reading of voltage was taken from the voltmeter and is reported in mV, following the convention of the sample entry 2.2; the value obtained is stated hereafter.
47
